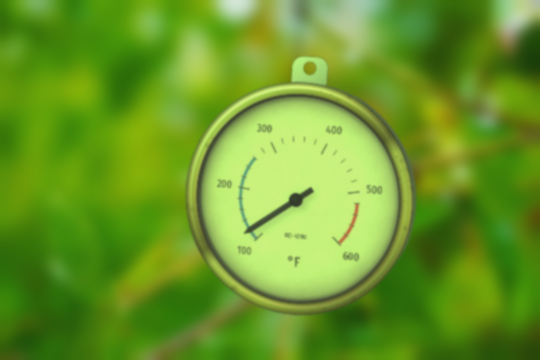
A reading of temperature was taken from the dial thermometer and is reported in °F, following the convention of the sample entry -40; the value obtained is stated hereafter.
120
